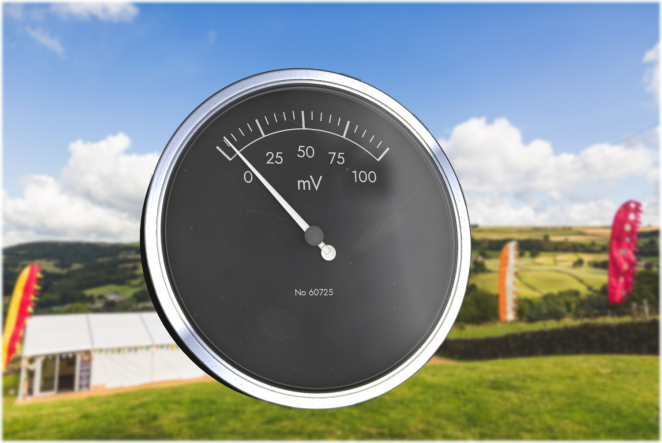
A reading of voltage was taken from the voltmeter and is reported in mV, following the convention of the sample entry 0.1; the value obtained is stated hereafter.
5
